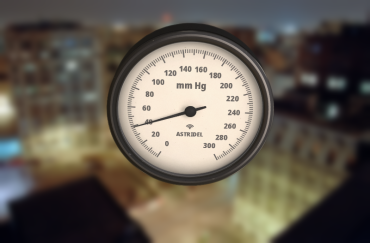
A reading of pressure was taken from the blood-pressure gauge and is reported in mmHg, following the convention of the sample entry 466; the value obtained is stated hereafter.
40
